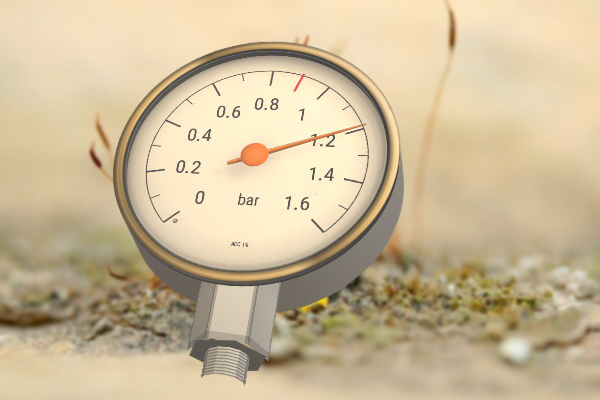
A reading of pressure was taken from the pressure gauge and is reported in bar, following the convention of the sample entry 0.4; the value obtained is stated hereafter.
1.2
